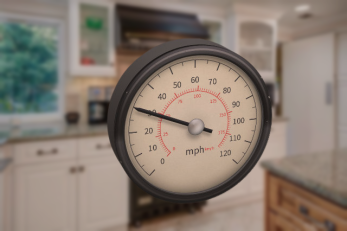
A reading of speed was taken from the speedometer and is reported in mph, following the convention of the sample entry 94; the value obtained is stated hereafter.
30
